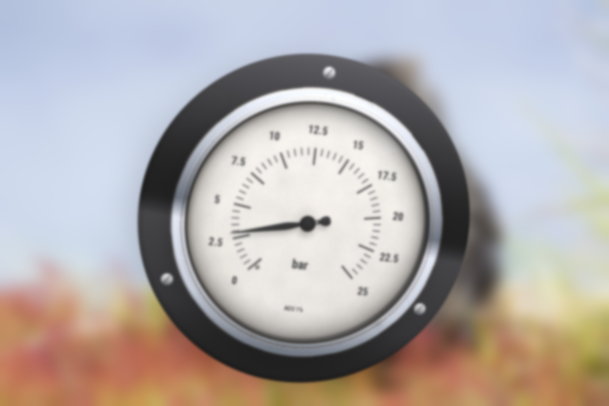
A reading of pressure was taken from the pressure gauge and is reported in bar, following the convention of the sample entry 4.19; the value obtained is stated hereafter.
3
